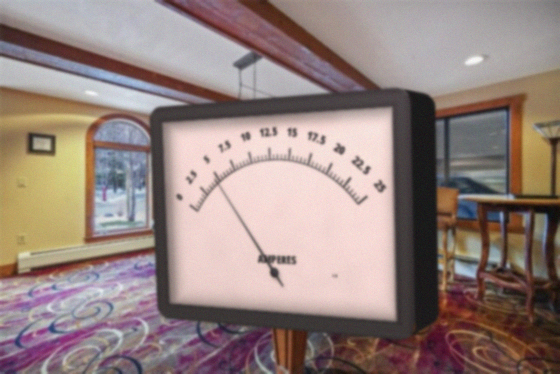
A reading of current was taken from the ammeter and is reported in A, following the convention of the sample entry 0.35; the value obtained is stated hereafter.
5
